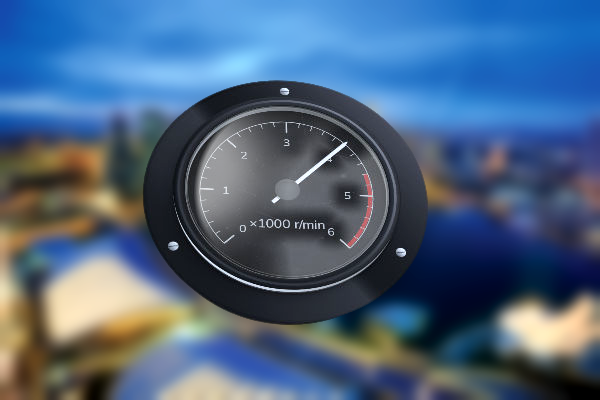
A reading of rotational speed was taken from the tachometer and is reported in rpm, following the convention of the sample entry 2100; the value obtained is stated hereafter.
4000
